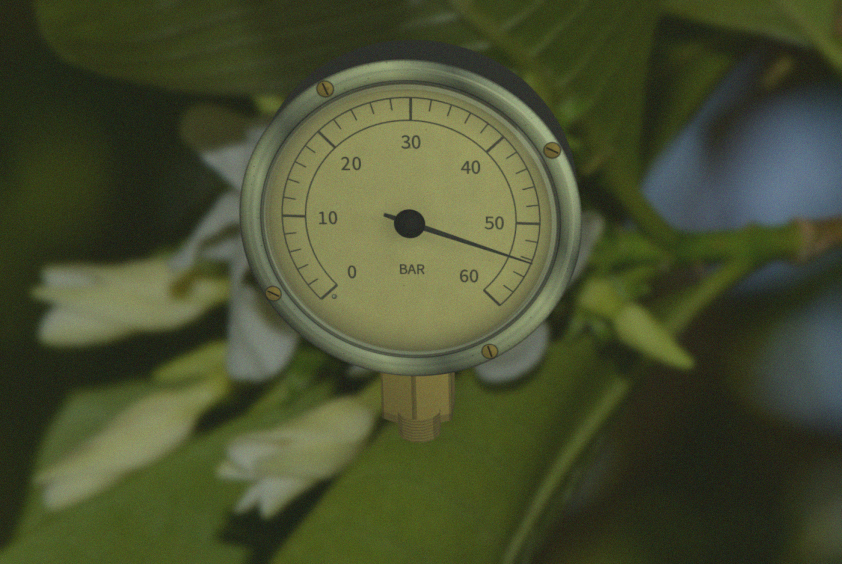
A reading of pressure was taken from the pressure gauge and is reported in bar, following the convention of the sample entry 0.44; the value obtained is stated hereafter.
54
